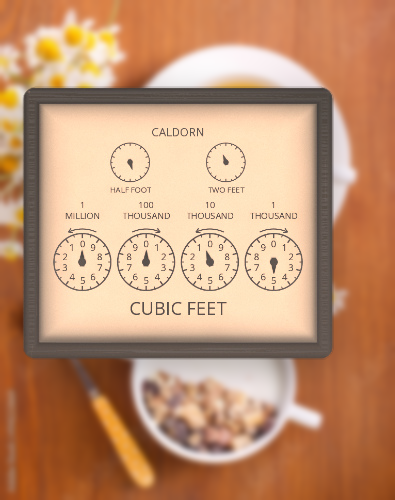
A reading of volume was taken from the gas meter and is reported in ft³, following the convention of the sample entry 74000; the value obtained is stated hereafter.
500
